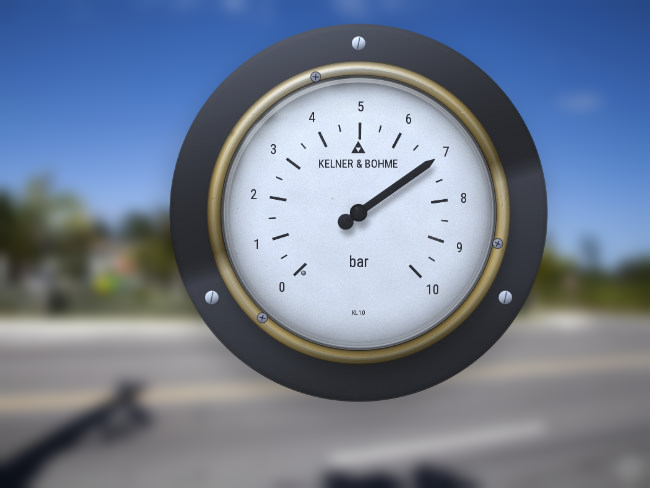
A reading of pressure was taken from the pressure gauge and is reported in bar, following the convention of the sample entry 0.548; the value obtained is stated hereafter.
7
